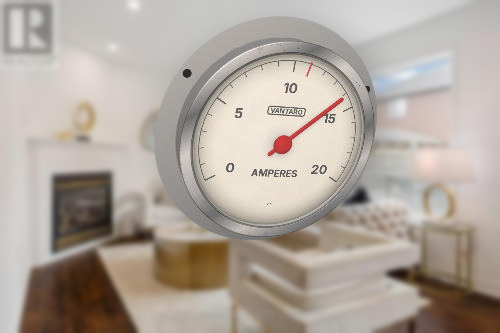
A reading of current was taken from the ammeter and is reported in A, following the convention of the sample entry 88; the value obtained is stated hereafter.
14
